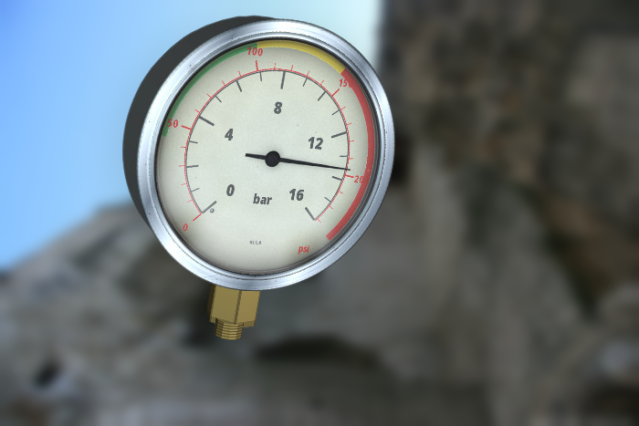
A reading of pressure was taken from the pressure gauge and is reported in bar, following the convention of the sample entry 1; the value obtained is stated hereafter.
13.5
